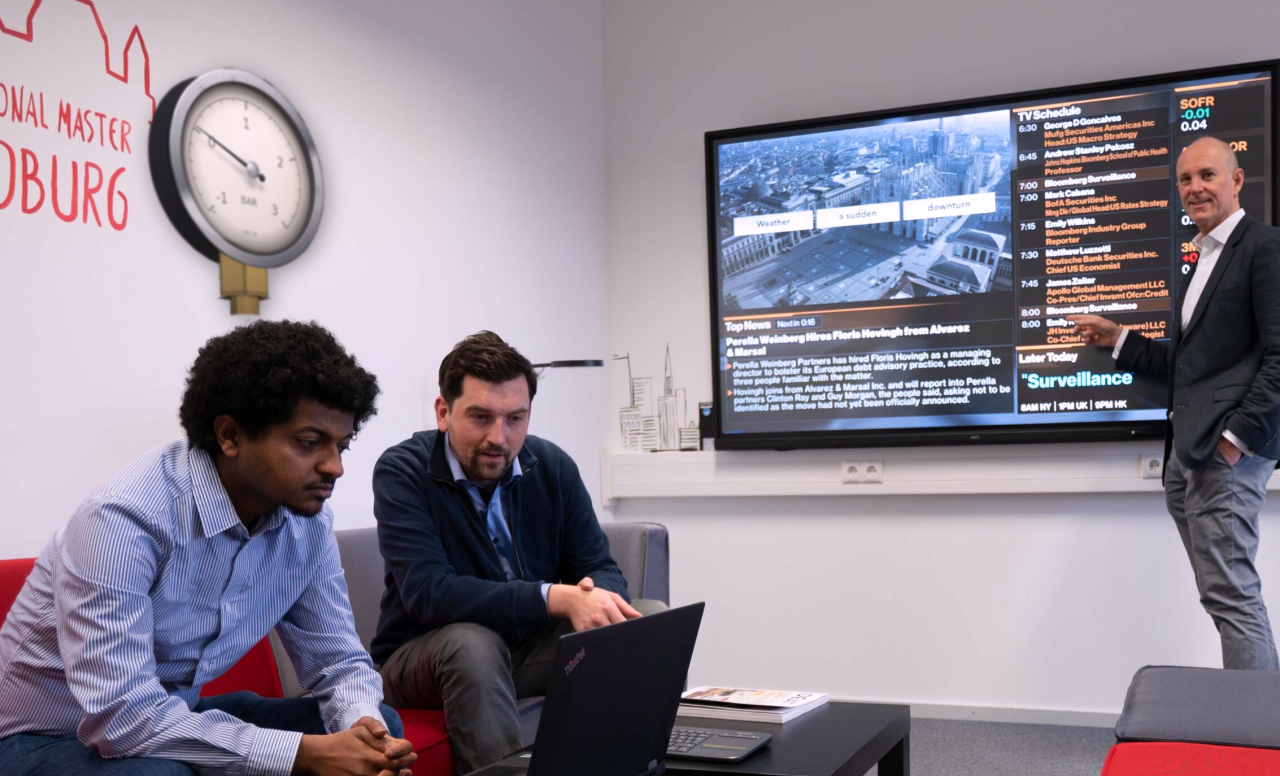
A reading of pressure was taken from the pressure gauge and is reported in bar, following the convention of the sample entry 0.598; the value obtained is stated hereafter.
0
